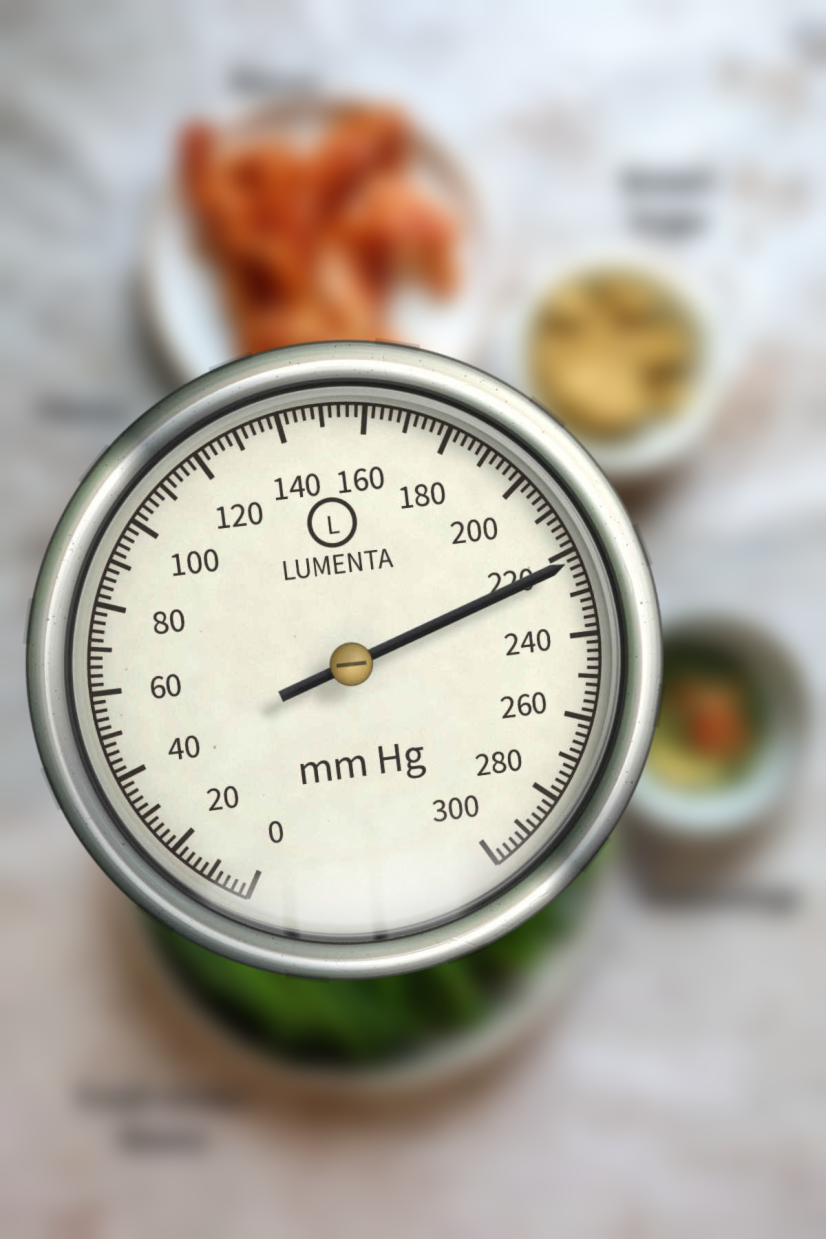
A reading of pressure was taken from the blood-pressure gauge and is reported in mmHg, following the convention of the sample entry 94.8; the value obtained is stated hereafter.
222
